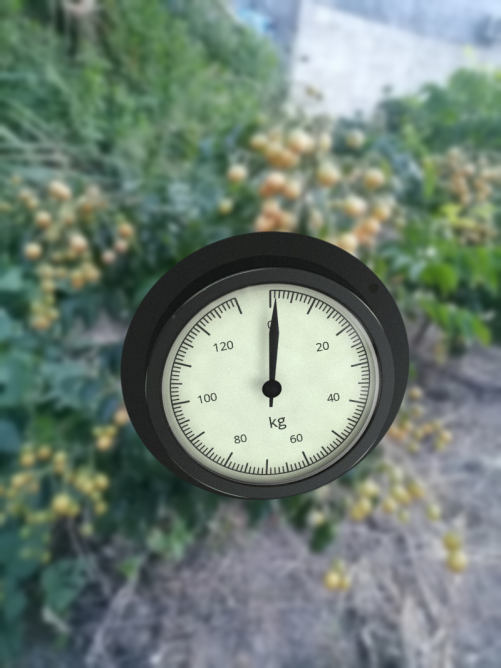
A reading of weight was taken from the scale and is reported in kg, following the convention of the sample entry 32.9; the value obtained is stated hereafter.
1
